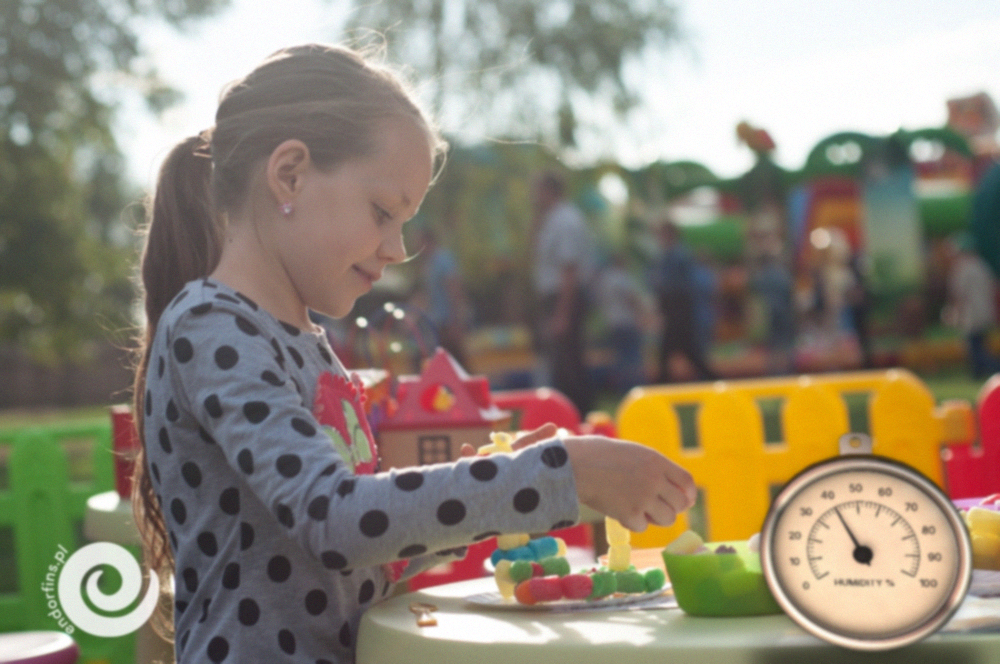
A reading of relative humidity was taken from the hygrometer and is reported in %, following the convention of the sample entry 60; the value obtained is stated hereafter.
40
